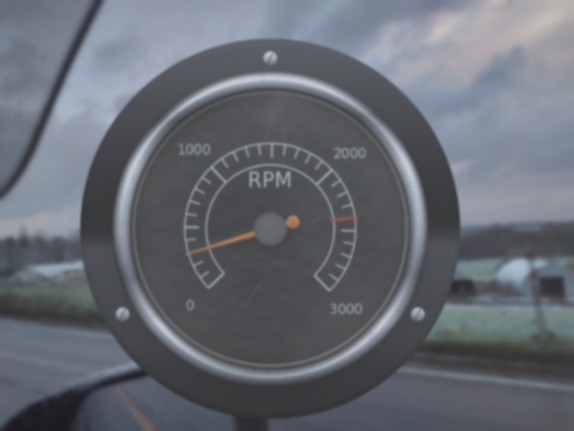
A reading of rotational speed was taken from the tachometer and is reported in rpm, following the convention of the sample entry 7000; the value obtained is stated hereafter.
300
